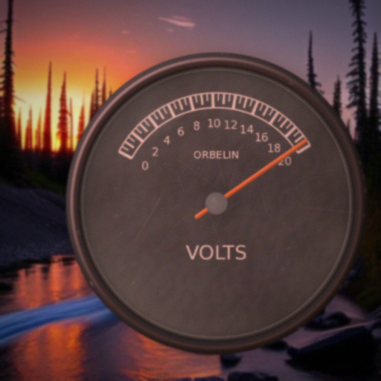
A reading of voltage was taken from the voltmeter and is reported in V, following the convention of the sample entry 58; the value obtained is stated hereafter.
19.5
